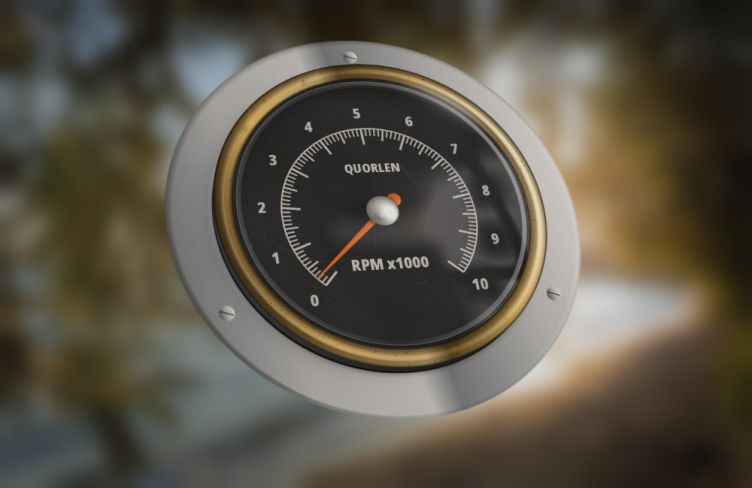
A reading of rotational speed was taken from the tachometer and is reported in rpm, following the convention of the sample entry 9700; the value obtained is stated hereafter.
200
